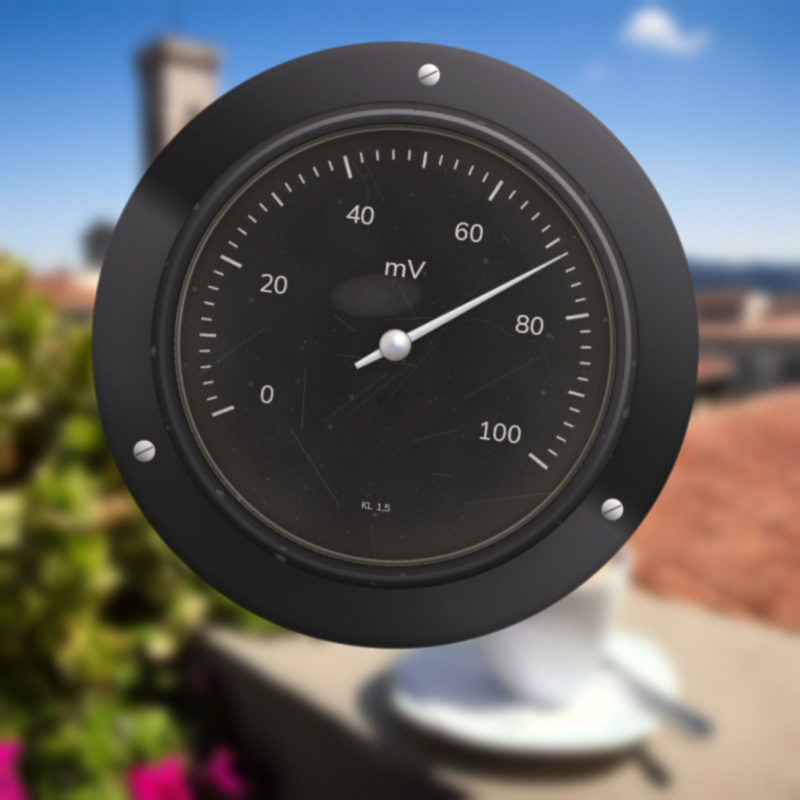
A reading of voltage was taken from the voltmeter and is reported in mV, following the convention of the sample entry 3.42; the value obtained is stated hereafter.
72
